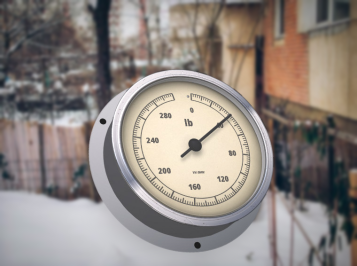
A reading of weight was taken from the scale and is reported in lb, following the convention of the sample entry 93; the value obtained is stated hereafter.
40
